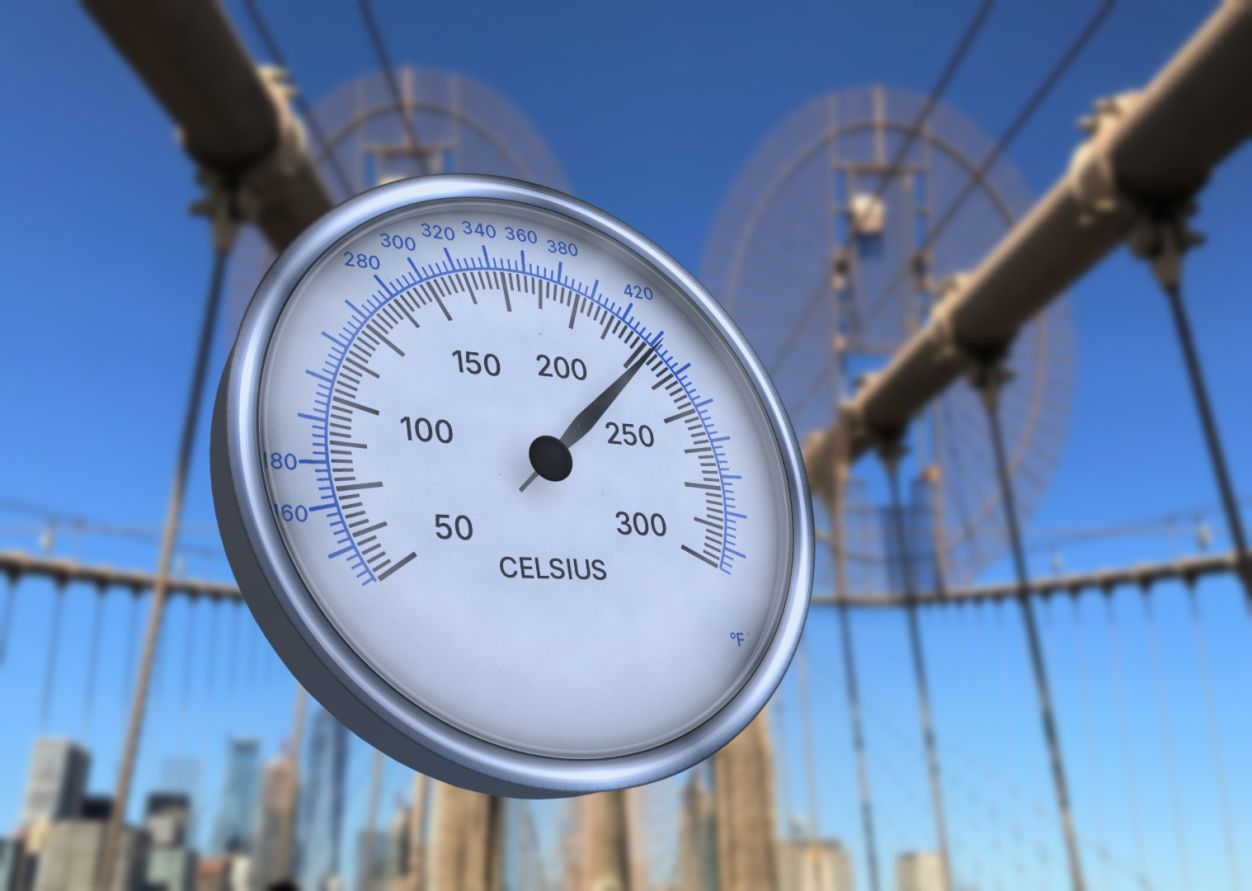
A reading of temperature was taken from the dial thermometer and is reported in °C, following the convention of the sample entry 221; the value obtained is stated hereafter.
227.5
